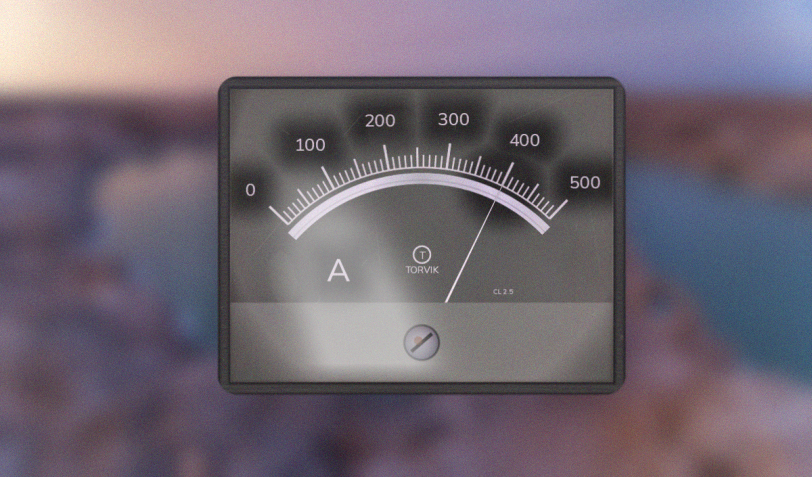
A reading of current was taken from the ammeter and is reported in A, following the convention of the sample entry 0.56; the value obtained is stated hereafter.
400
